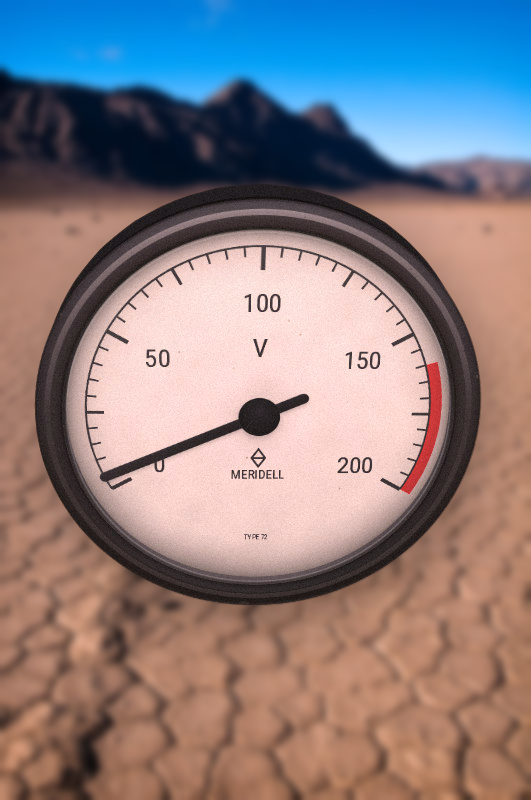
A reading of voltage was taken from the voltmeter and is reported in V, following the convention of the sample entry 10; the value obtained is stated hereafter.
5
